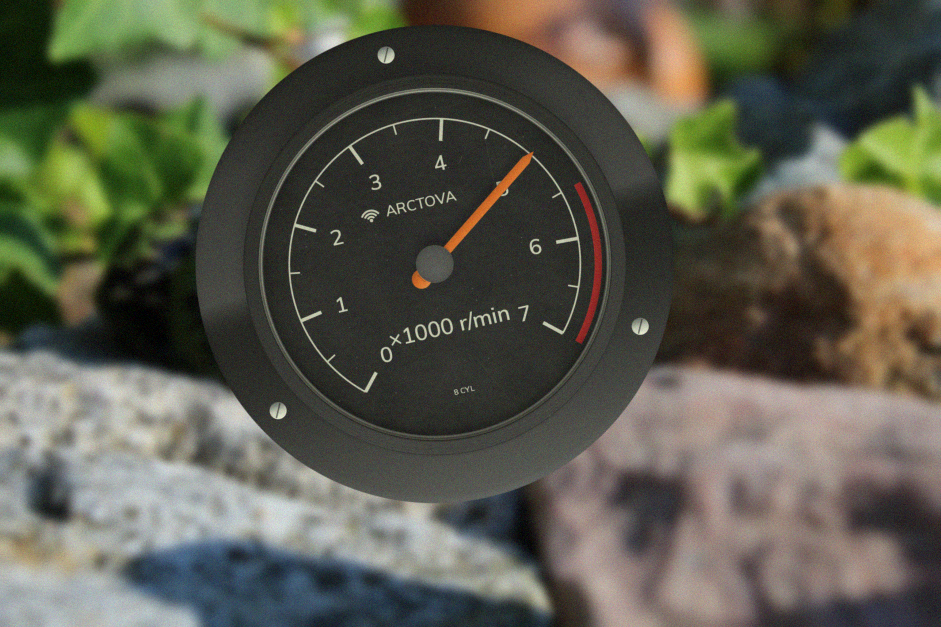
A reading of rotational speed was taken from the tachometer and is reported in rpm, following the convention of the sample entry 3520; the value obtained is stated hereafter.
5000
